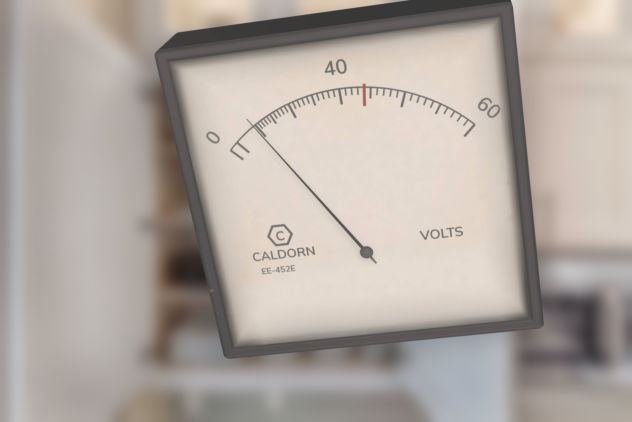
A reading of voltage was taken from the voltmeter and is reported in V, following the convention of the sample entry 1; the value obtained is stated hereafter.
20
